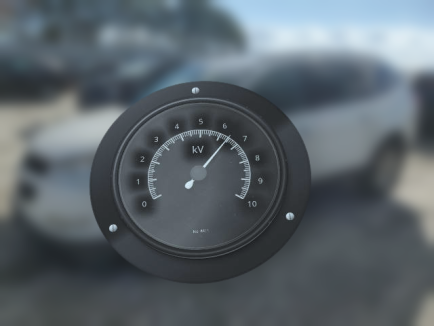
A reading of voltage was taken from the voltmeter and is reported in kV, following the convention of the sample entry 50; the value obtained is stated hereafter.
6.5
